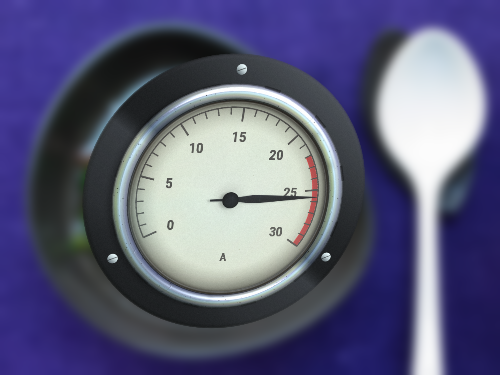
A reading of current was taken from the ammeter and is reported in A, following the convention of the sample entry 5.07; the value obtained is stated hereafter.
25.5
